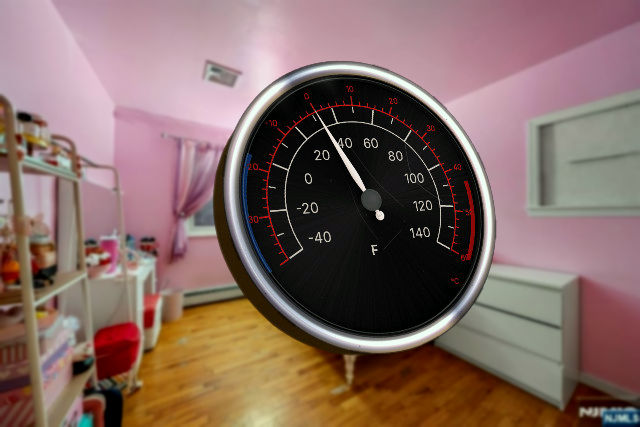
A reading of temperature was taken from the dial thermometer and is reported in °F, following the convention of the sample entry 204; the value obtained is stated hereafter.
30
